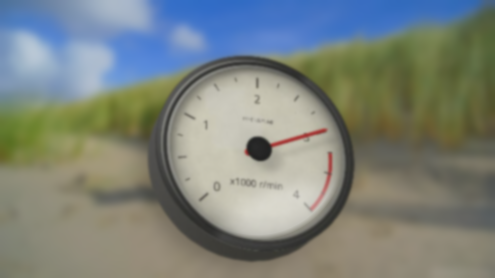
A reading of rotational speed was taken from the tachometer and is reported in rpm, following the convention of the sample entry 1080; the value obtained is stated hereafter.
3000
